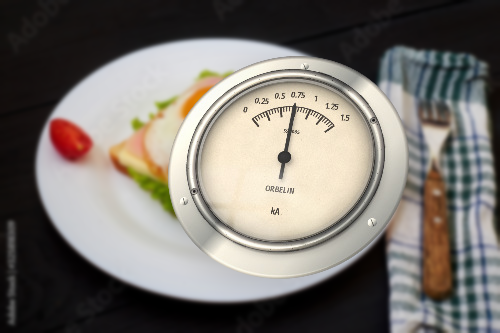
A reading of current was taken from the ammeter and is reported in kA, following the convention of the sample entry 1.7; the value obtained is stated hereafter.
0.75
